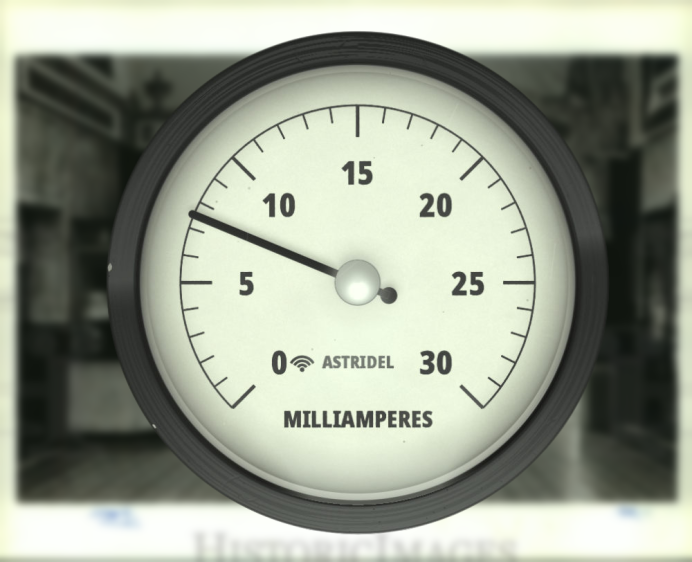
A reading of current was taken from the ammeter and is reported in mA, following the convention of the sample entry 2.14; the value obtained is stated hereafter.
7.5
